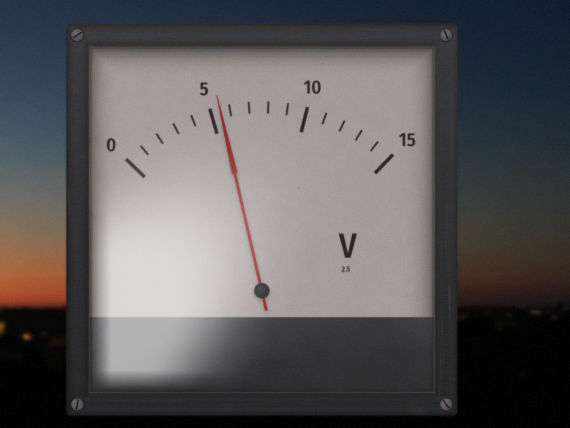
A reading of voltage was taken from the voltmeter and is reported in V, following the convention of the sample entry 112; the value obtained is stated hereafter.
5.5
